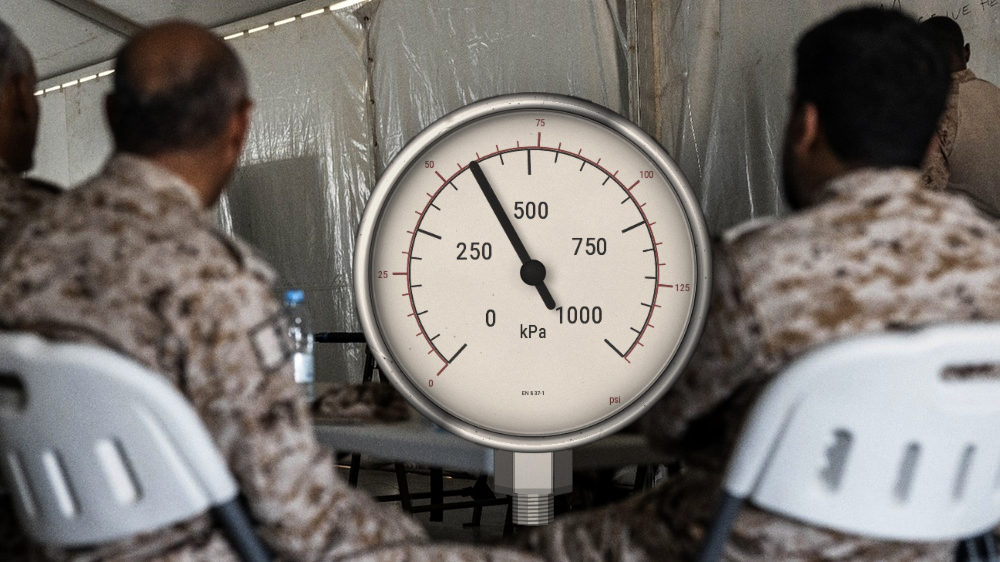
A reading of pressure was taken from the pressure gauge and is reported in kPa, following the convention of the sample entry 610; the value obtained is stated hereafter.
400
